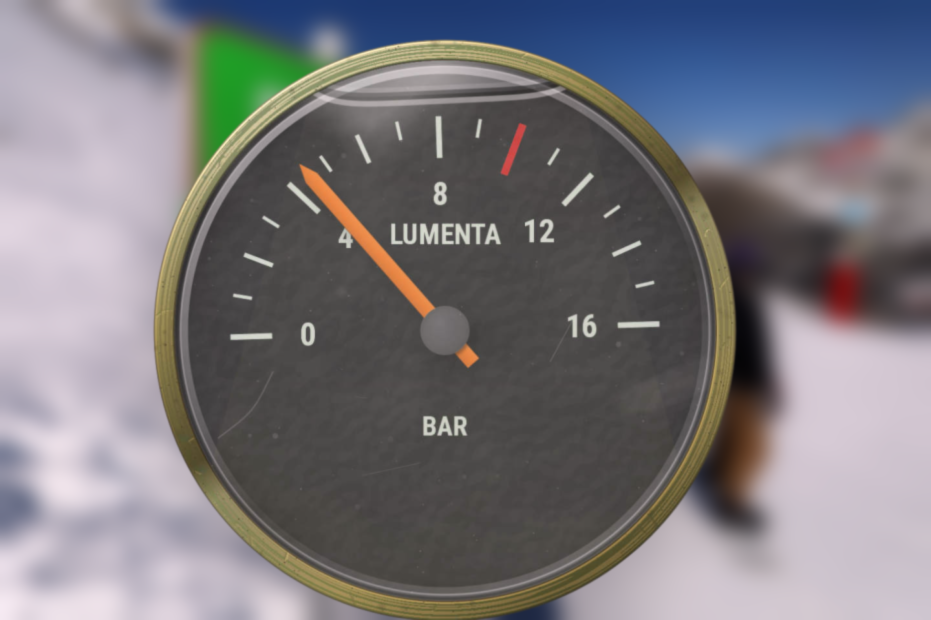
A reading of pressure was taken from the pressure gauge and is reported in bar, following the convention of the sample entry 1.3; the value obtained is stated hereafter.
4.5
